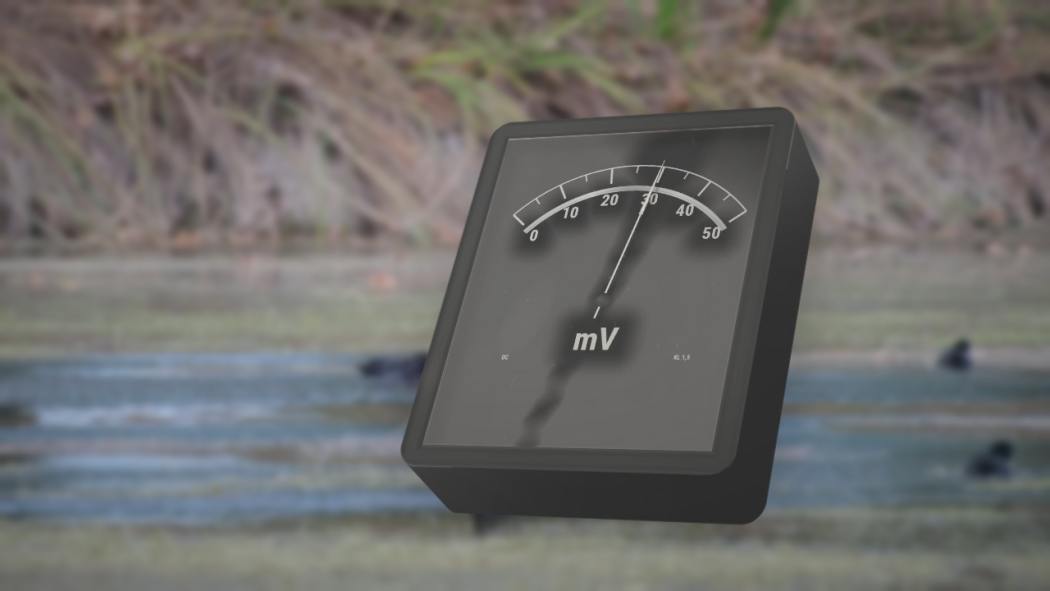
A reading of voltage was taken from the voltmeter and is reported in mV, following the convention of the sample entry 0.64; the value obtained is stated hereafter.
30
